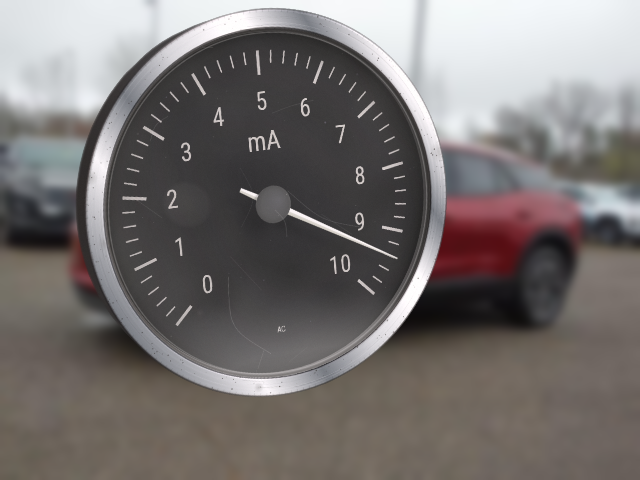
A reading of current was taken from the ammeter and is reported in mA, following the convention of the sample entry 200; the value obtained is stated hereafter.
9.4
